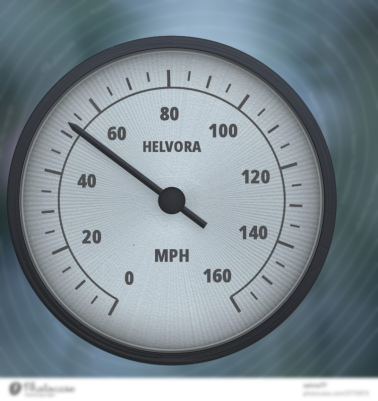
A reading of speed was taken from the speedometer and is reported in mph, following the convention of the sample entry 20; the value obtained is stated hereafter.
52.5
